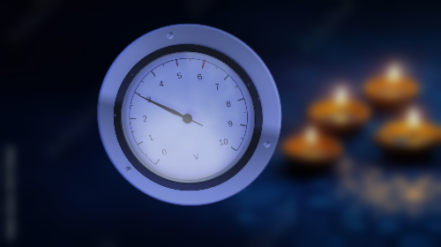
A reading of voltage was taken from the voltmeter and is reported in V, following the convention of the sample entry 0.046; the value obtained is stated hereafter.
3
